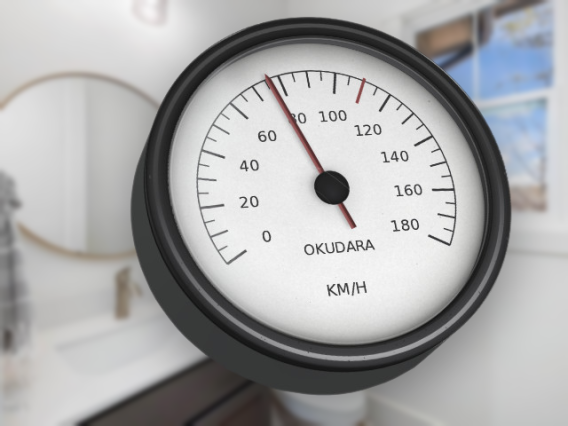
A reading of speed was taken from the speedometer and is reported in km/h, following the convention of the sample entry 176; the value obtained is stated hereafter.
75
